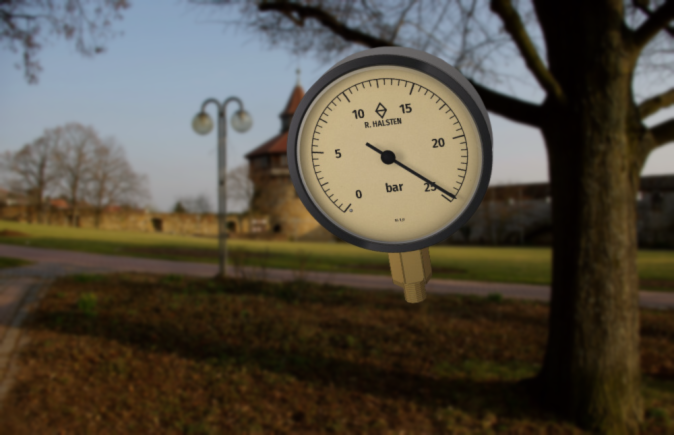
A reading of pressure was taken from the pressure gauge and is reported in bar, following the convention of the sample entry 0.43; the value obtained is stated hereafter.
24.5
